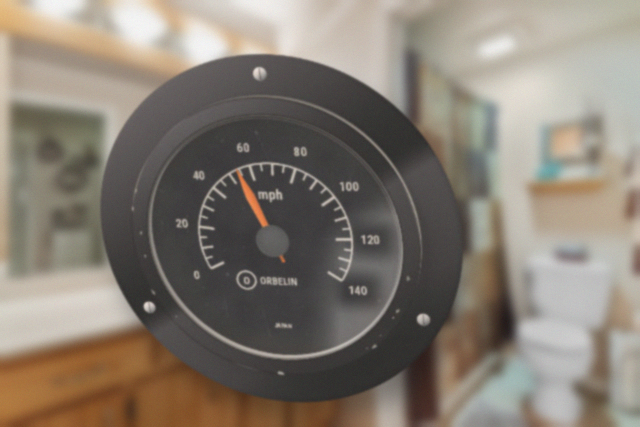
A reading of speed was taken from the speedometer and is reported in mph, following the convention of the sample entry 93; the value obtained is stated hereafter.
55
